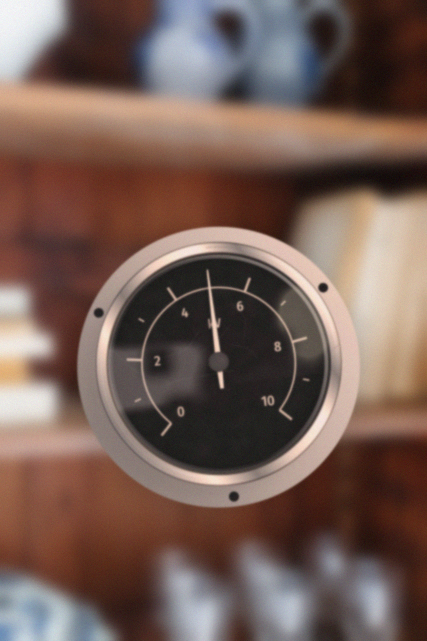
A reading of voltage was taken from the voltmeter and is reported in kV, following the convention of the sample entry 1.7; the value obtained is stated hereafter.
5
